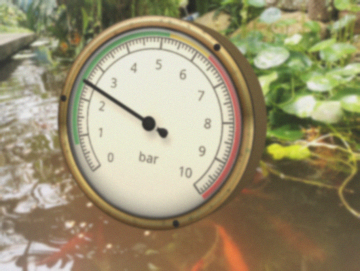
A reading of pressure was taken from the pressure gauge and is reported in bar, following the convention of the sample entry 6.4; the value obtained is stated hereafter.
2.5
